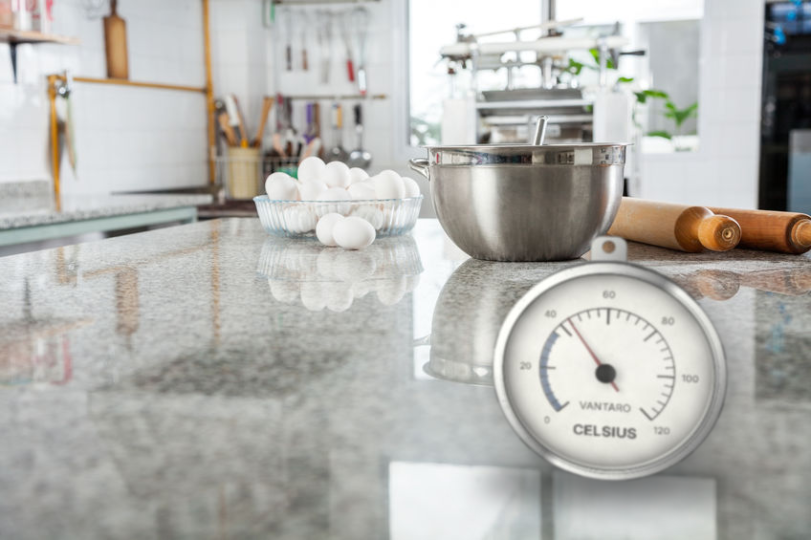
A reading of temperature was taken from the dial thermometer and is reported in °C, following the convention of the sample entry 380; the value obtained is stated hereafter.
44
